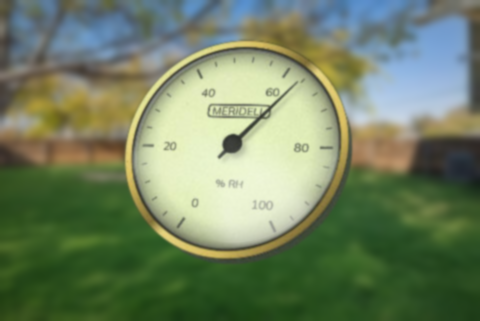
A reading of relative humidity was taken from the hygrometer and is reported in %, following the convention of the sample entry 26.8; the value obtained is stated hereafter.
64
